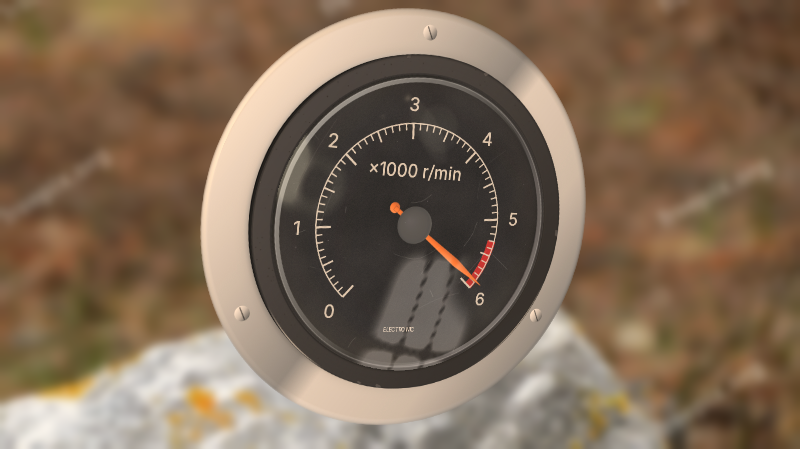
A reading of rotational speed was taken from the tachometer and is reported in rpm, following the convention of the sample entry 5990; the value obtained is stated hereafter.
5900
